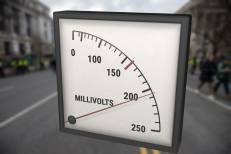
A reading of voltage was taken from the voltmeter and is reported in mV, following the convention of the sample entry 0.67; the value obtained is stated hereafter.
205
